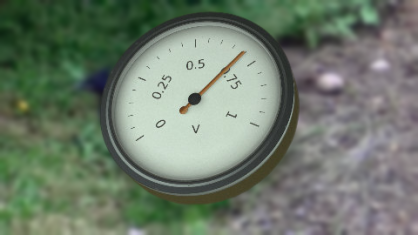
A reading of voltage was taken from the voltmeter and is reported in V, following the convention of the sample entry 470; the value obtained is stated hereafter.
0.7
